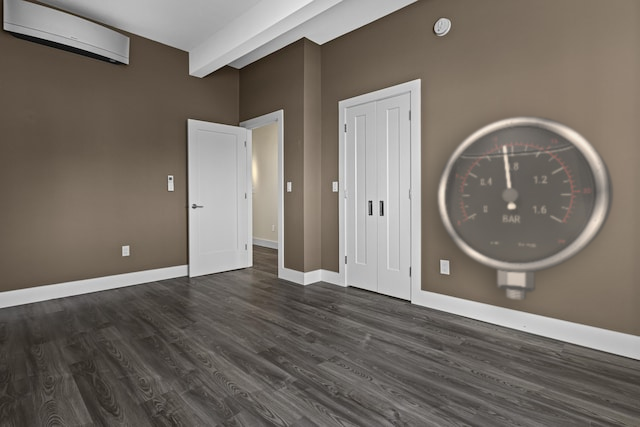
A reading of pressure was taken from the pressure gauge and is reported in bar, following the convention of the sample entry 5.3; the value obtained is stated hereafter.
0.75
